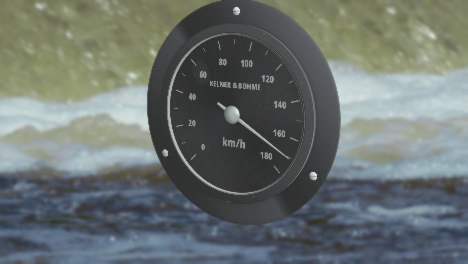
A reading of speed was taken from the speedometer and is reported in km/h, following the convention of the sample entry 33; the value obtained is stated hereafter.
170
